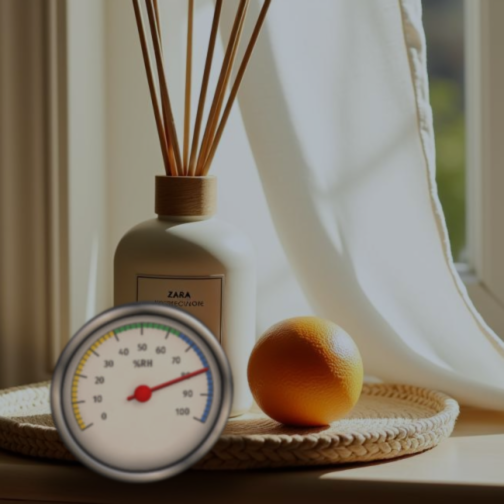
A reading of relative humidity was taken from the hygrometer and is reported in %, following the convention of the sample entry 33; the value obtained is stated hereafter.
80
